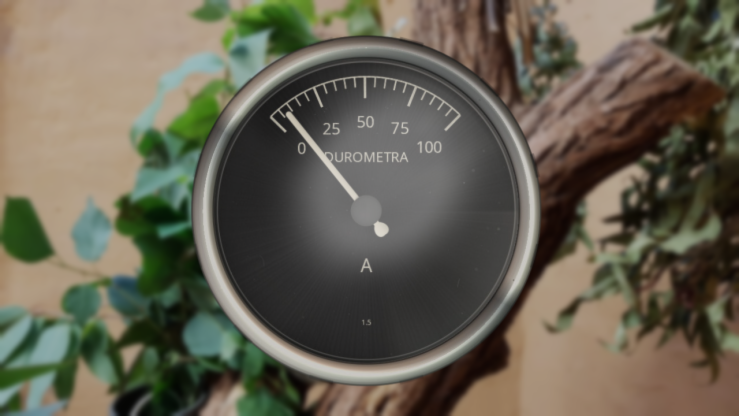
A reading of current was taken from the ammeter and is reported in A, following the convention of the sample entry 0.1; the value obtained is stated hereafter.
7.5
